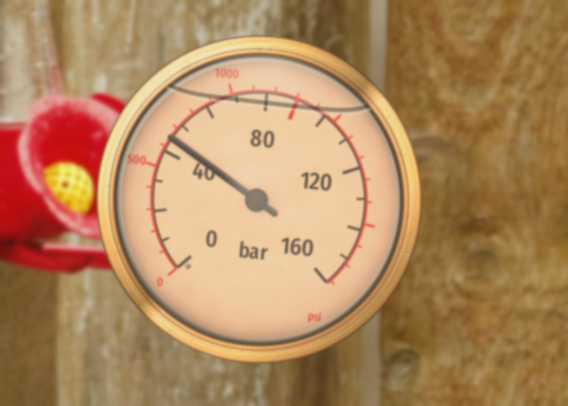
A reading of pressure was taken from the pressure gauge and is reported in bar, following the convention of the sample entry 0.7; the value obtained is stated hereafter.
45
